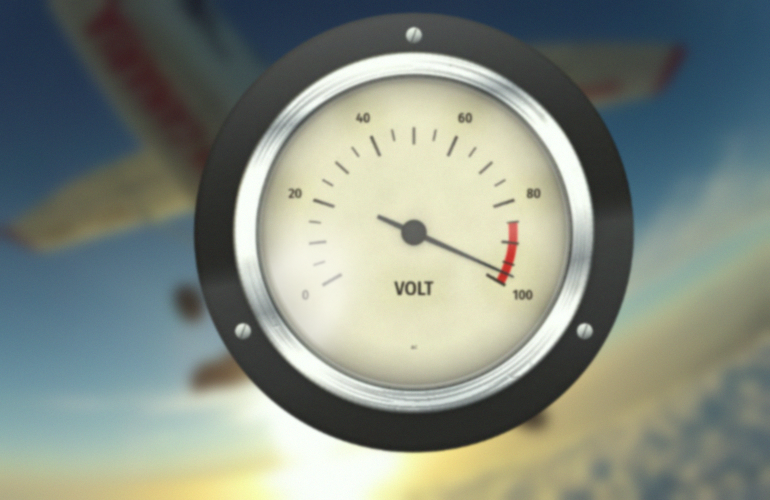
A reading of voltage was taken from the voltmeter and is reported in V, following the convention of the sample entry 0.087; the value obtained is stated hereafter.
97.5
